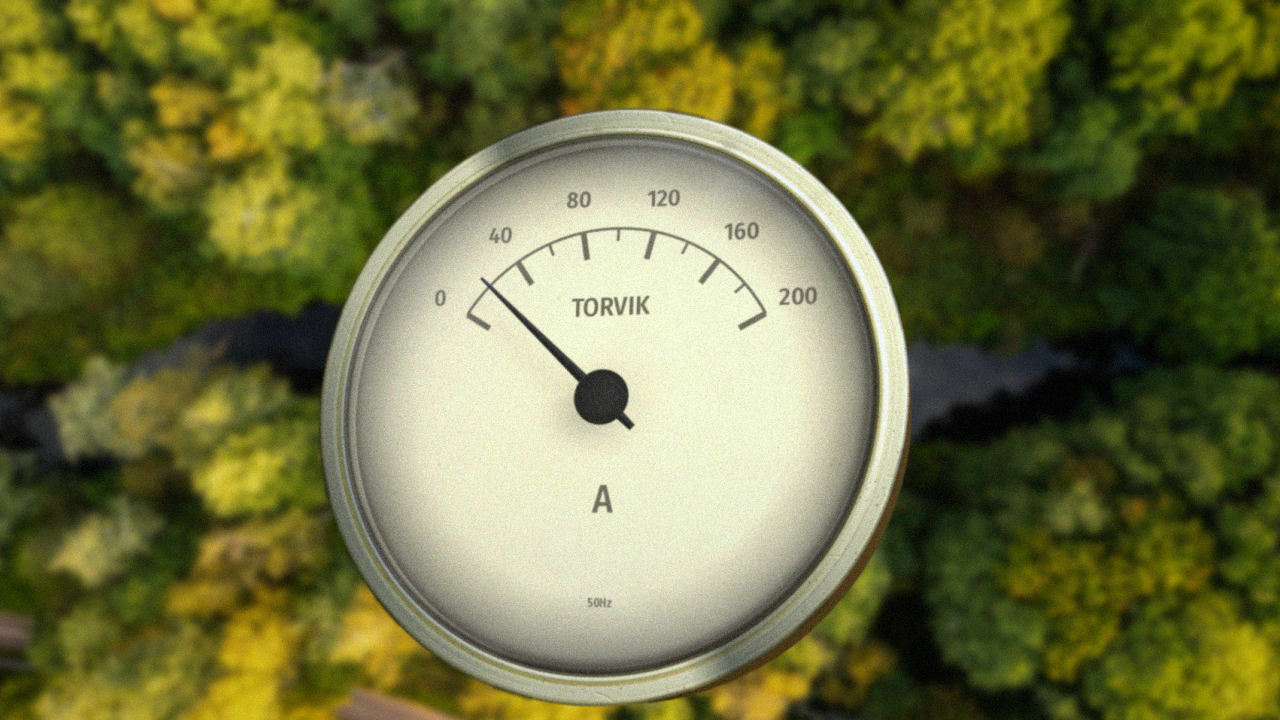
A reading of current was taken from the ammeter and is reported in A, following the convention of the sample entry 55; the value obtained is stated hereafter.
20
